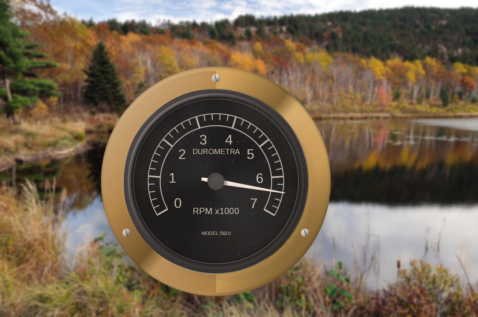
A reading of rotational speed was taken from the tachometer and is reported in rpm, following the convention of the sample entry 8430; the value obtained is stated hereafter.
6400
